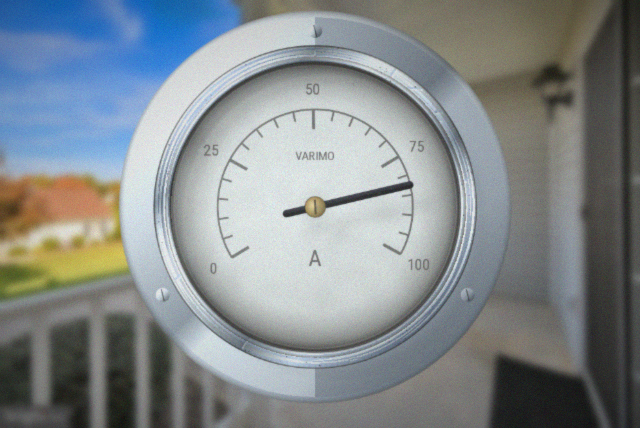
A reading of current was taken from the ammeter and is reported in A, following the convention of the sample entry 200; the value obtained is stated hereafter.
82.5
